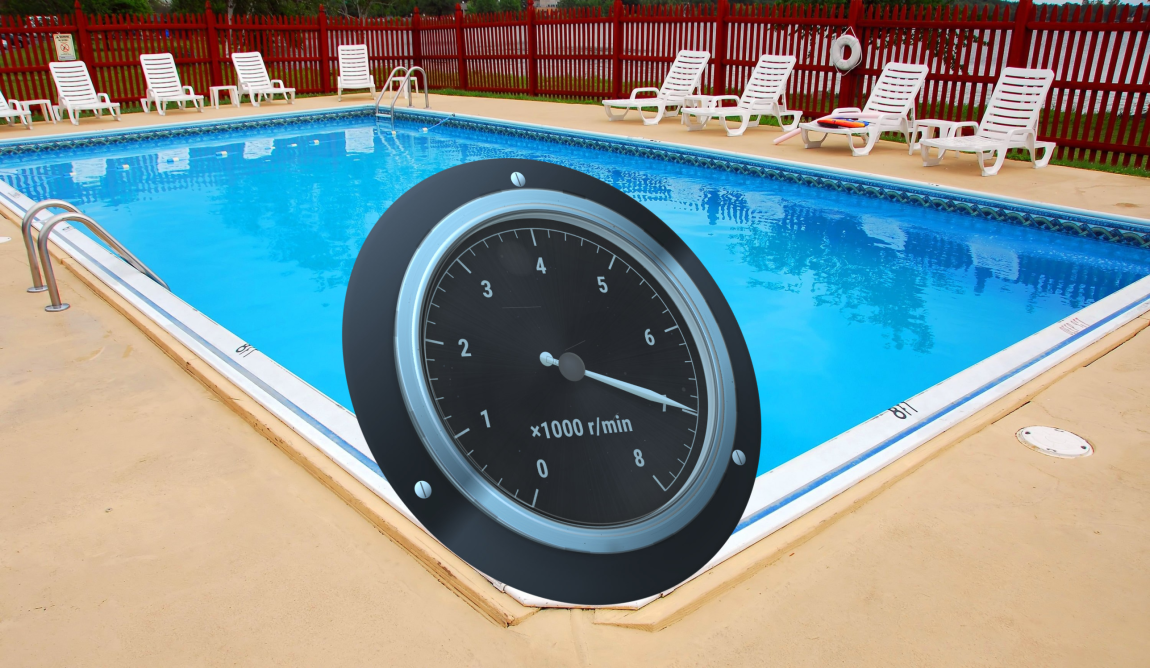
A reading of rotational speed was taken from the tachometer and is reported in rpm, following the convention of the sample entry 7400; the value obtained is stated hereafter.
7000
